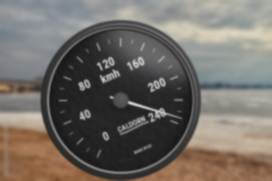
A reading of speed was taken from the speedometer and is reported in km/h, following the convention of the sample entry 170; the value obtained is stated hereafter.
235
